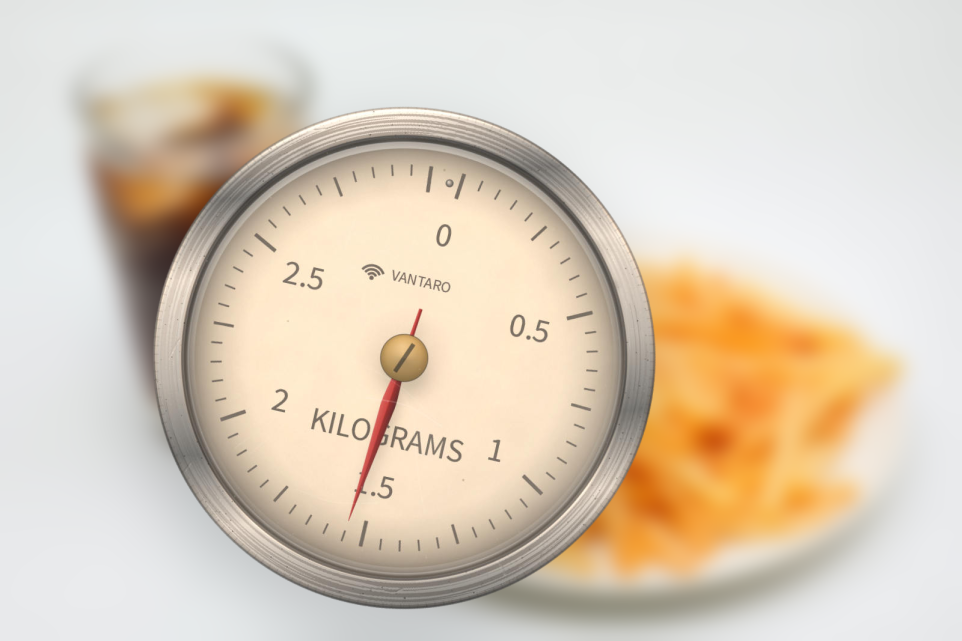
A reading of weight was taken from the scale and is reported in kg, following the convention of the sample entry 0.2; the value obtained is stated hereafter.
1.55
